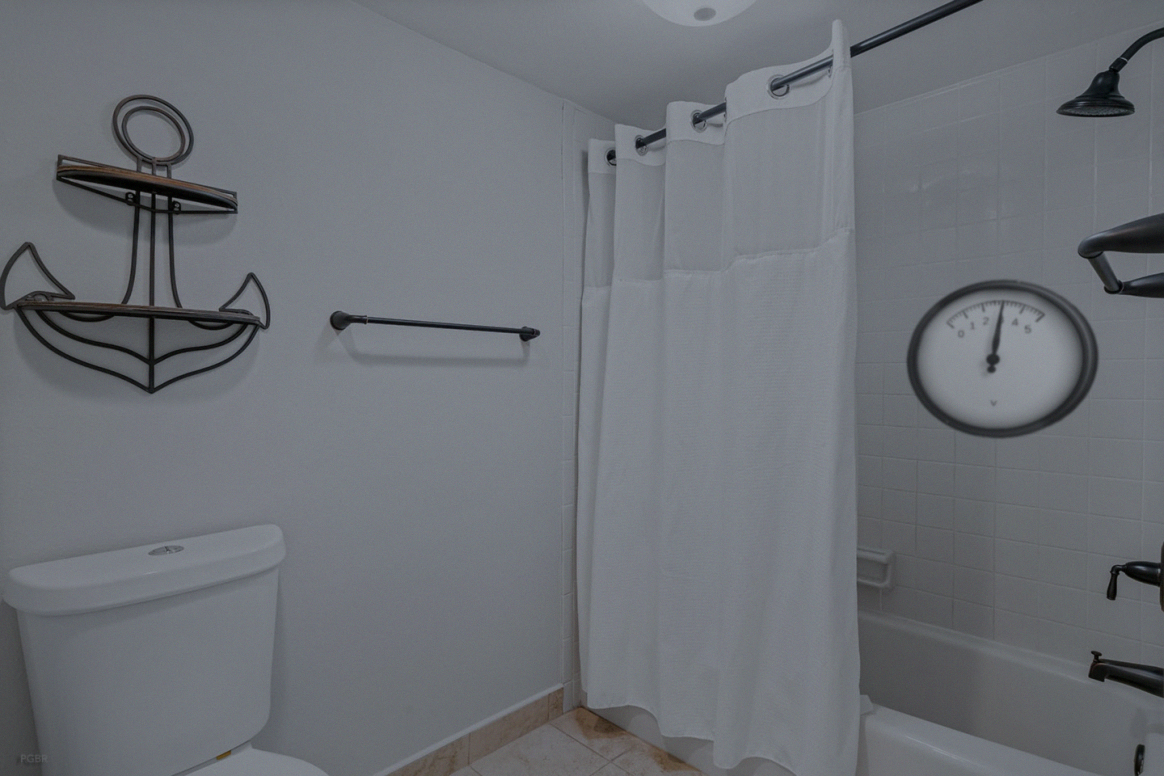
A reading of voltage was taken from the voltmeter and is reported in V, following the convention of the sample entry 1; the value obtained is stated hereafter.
3
